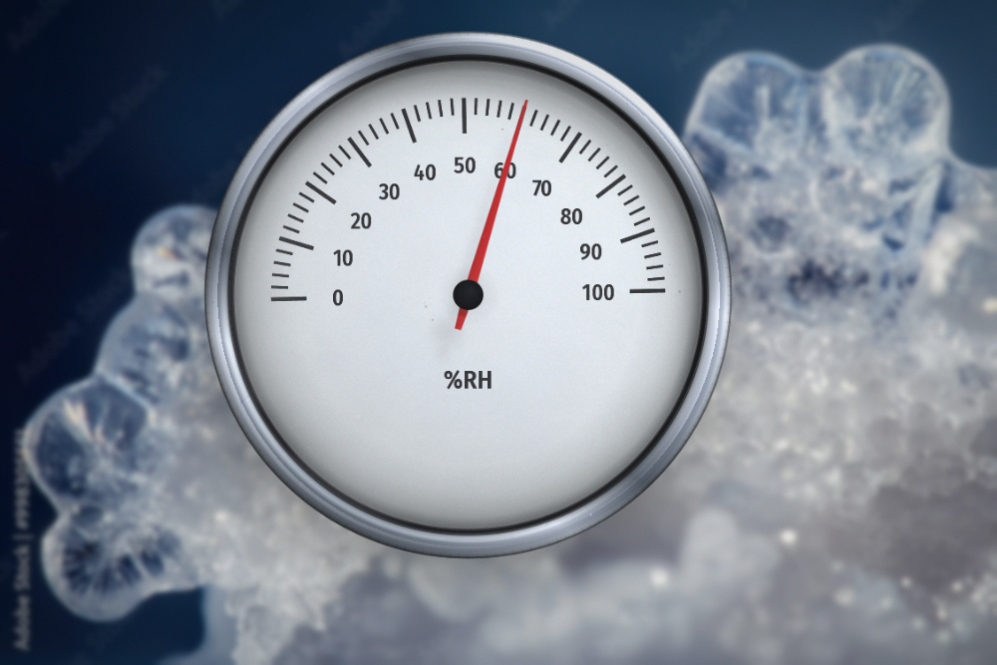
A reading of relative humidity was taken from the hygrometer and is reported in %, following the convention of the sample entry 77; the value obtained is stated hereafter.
60
